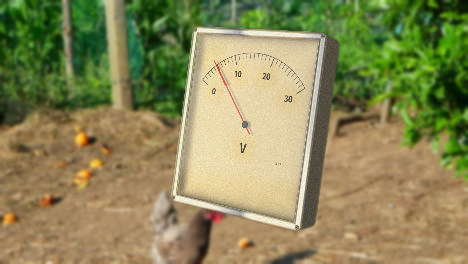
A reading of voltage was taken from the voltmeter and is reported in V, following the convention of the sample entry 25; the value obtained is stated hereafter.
5
